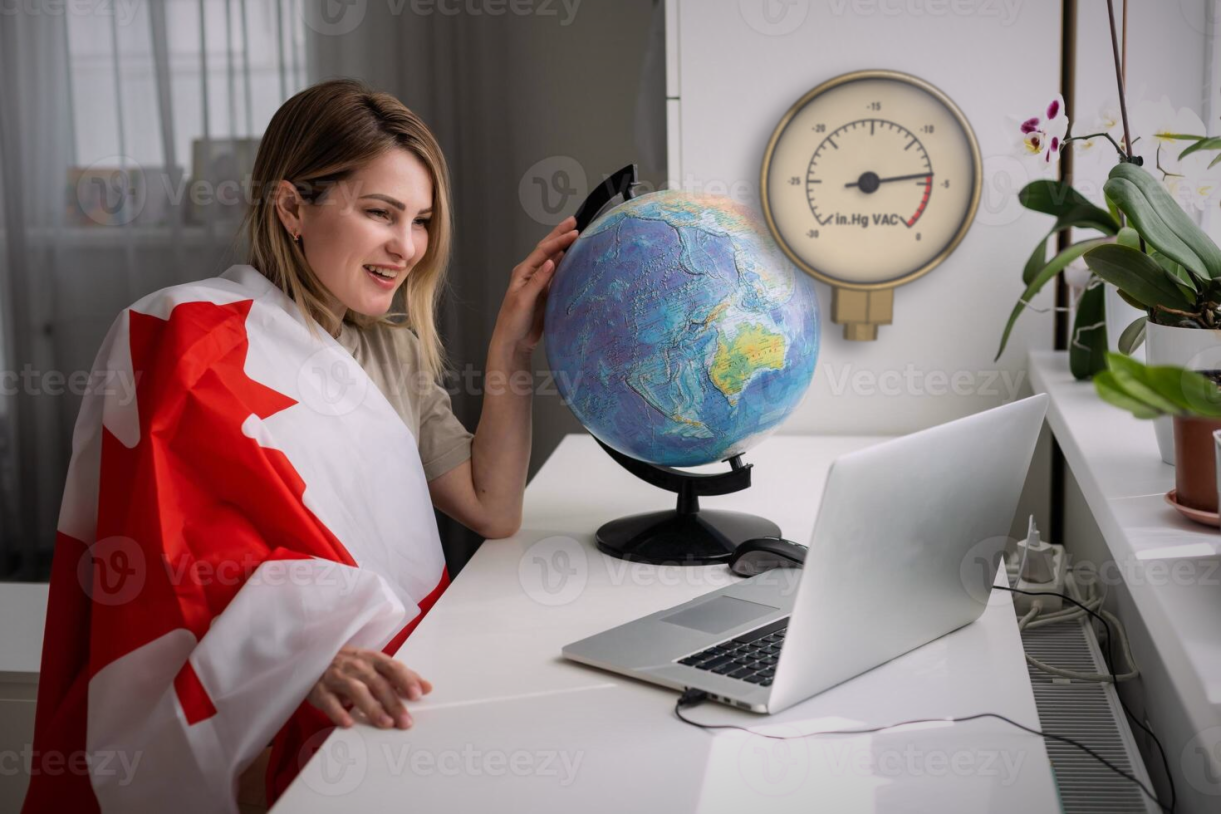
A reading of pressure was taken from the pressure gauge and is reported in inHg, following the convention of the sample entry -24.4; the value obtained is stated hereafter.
-6
